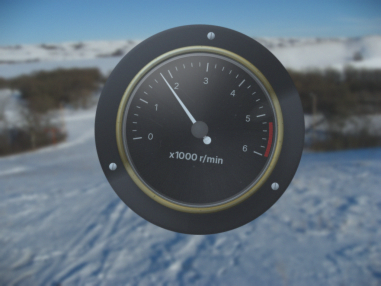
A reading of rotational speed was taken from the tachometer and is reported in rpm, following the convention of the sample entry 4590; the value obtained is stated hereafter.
1800
